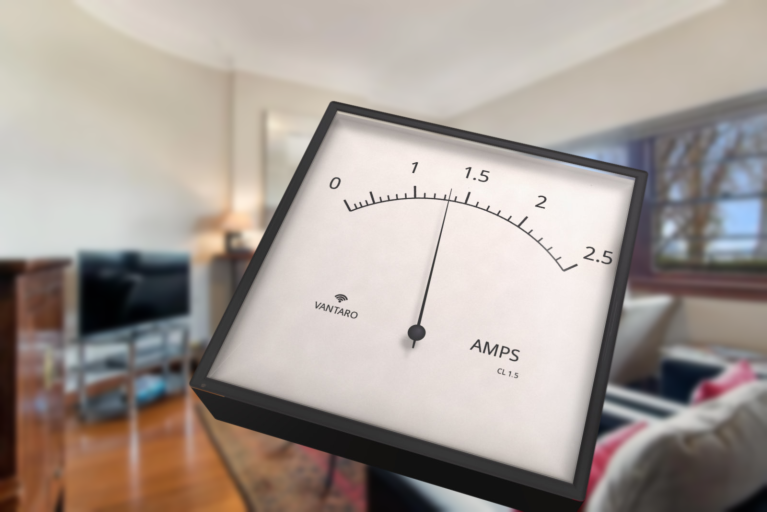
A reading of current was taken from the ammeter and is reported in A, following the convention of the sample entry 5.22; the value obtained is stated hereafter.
1.35
